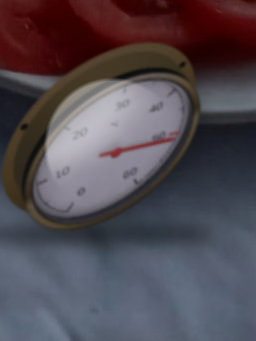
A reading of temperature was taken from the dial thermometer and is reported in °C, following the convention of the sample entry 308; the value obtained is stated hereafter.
50
